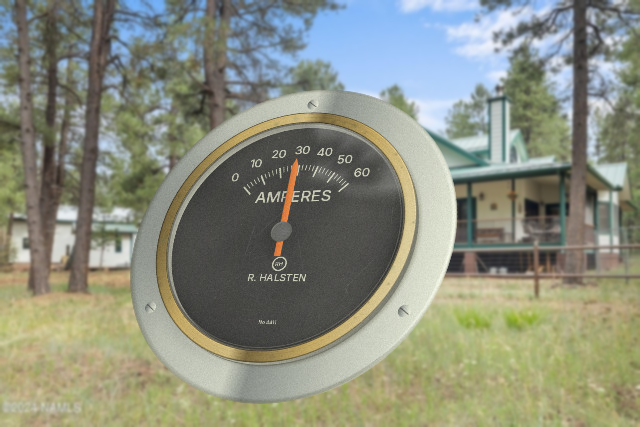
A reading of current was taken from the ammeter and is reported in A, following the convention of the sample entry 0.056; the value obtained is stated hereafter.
30
